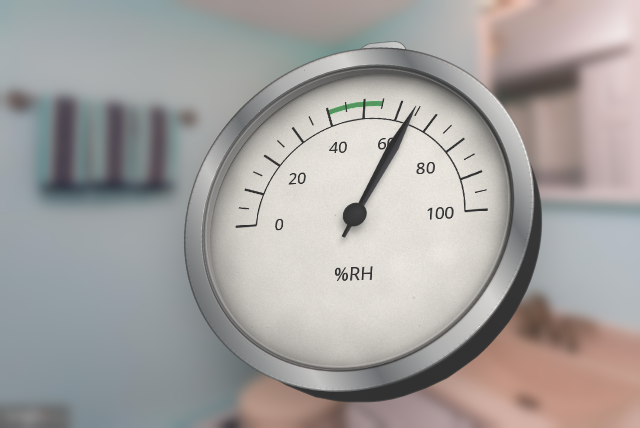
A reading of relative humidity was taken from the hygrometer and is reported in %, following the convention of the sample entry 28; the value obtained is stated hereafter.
65
